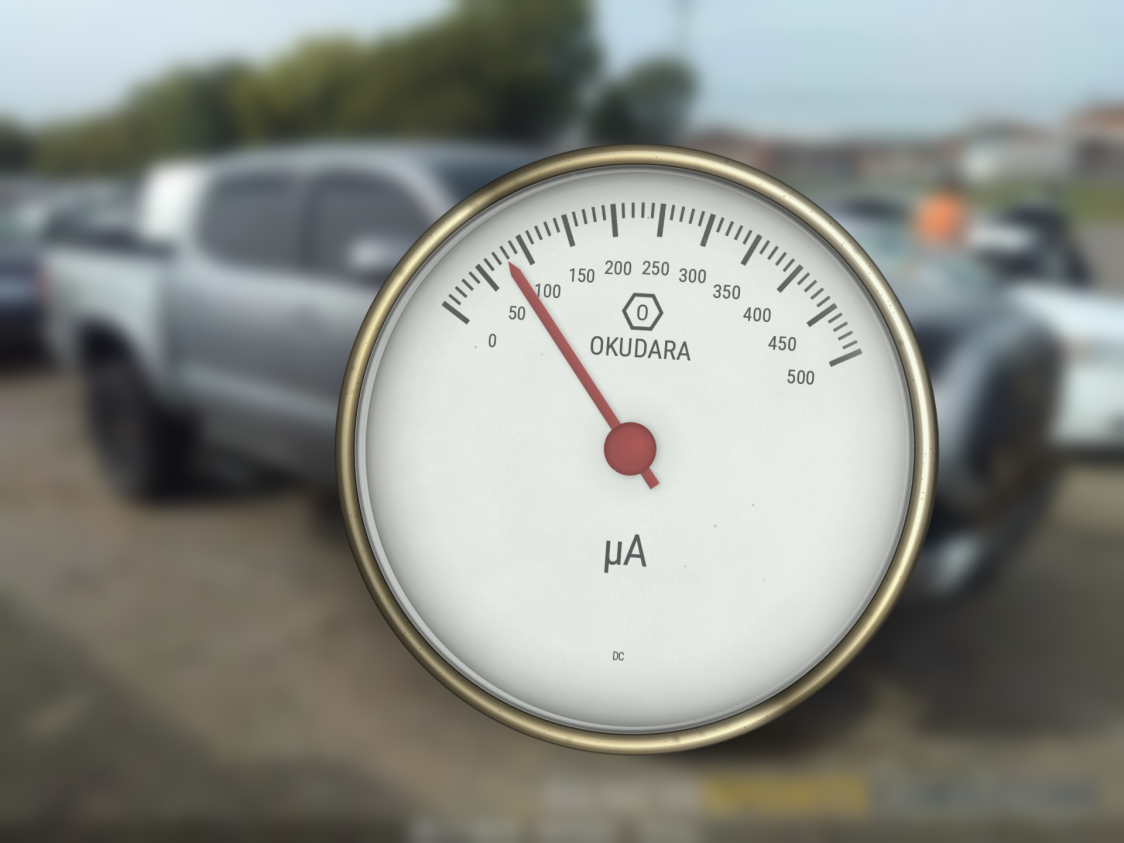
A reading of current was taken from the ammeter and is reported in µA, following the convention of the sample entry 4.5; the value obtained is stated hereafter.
80
